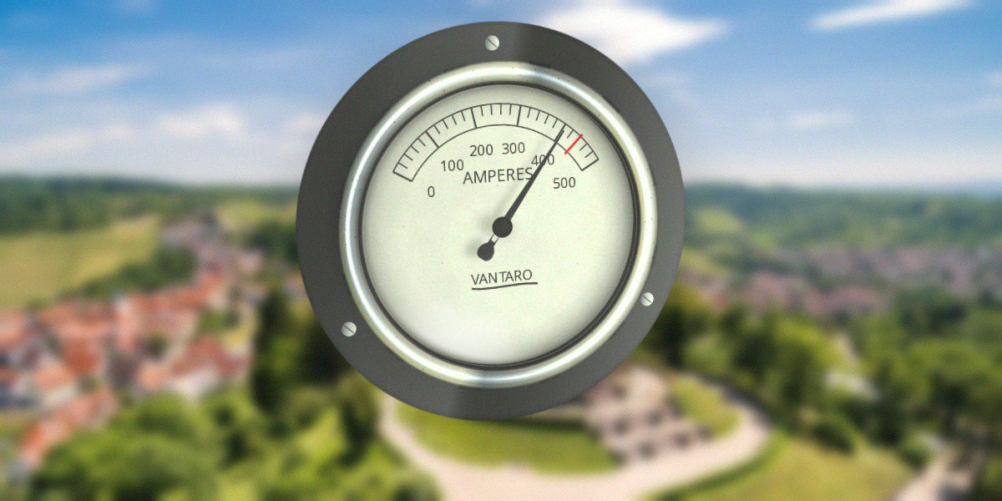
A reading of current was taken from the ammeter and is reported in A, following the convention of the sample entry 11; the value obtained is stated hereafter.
400
